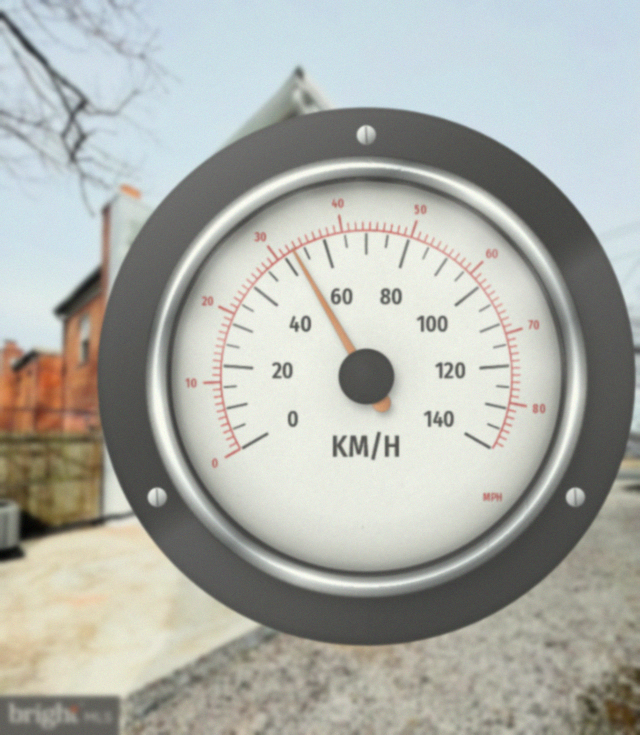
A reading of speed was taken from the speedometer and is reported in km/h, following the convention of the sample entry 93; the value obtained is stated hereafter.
52.5
